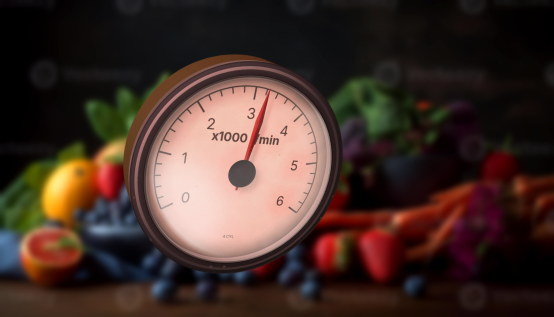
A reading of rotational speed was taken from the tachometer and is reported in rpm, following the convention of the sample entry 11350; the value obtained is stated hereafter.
3200
